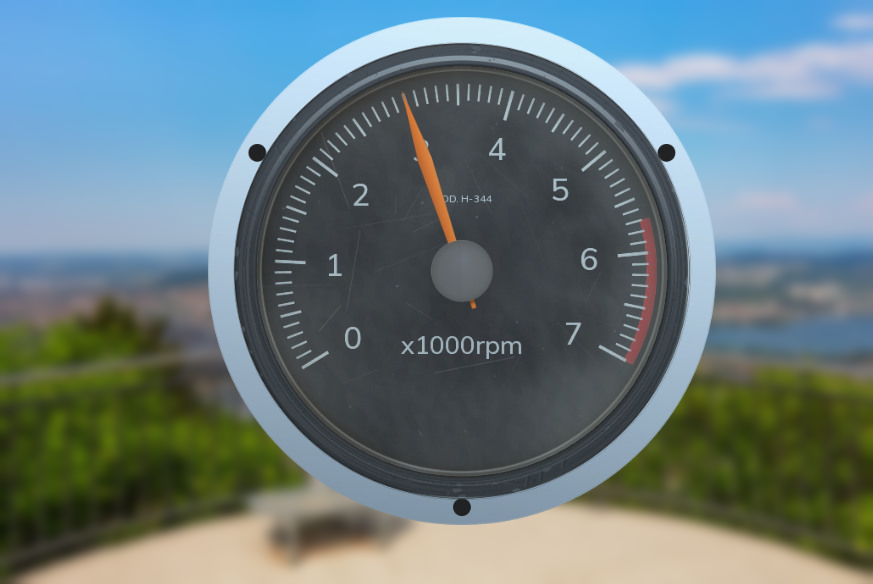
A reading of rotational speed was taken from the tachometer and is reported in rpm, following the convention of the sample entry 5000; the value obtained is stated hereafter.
3000
